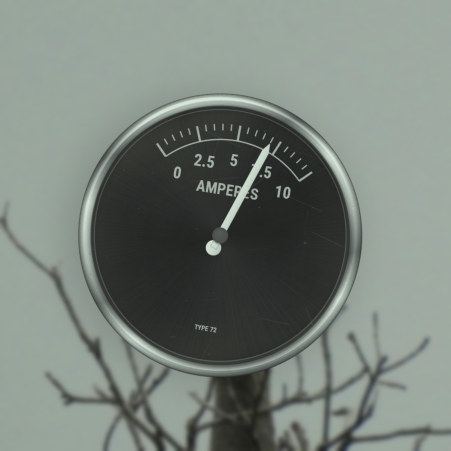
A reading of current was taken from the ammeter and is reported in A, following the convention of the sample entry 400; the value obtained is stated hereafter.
7
